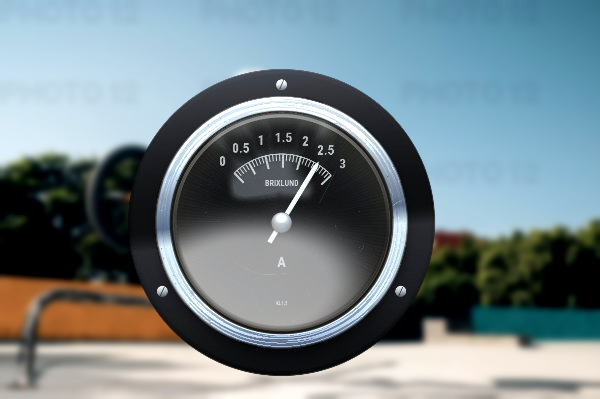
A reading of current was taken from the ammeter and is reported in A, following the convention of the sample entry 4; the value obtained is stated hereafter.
2.5
